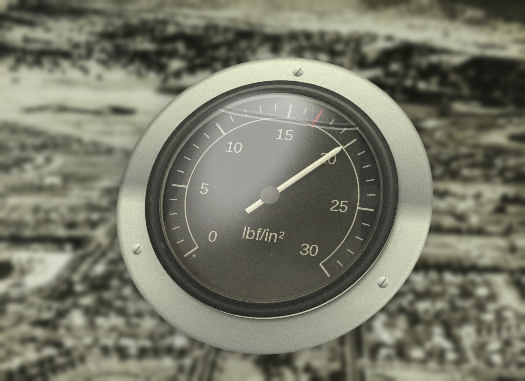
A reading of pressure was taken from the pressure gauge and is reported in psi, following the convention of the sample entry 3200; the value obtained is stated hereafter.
20
